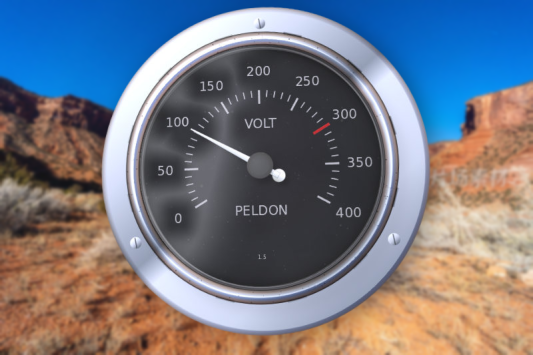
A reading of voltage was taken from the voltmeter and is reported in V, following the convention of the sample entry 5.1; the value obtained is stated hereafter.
100
